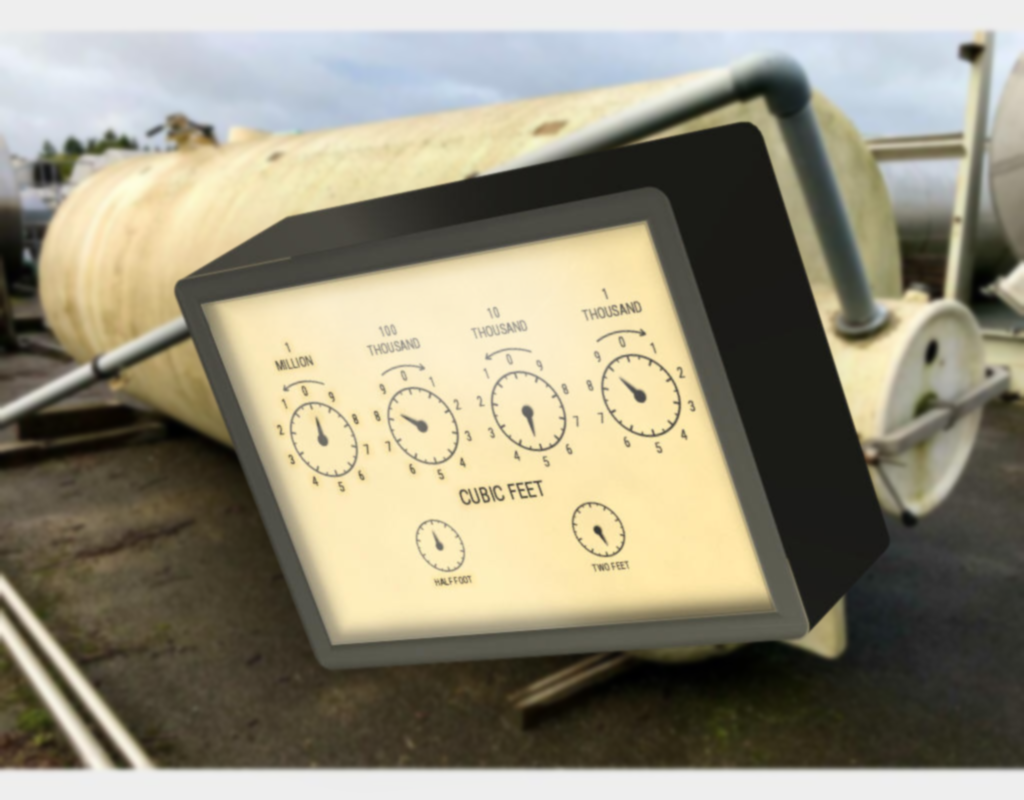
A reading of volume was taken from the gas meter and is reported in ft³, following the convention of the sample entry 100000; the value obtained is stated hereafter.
984900
